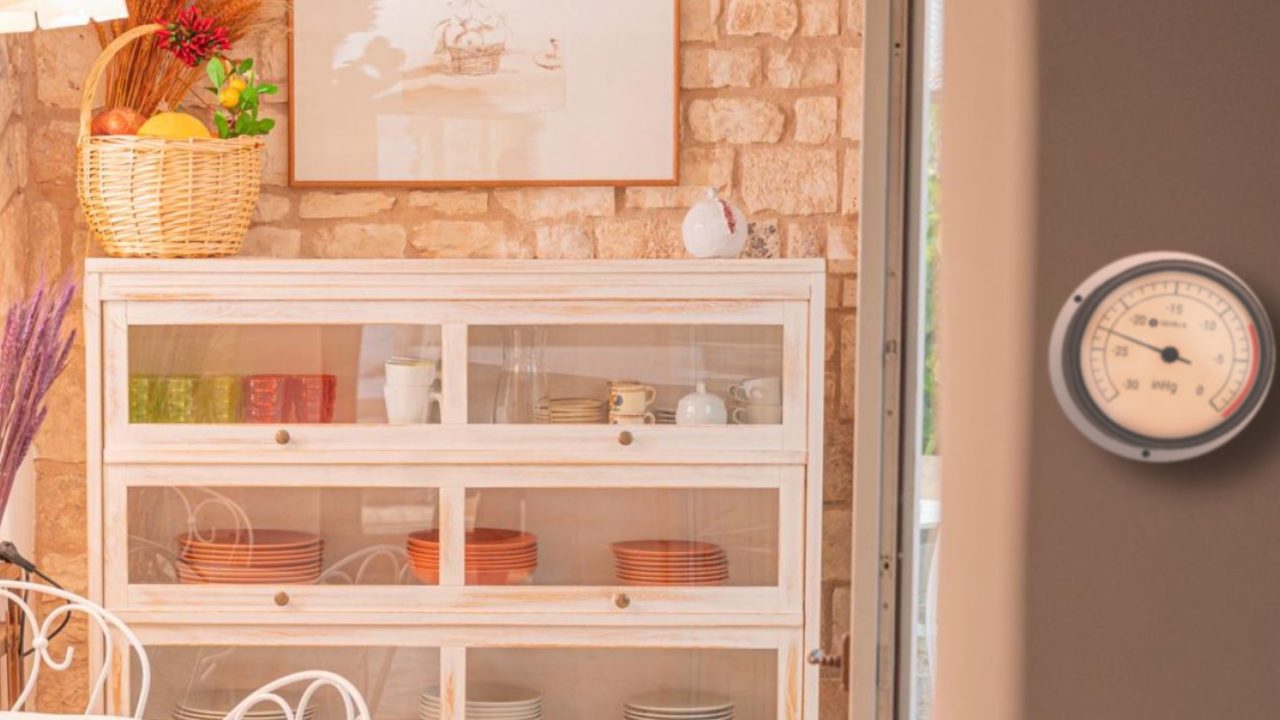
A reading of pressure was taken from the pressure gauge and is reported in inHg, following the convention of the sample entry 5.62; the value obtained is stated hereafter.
-23
